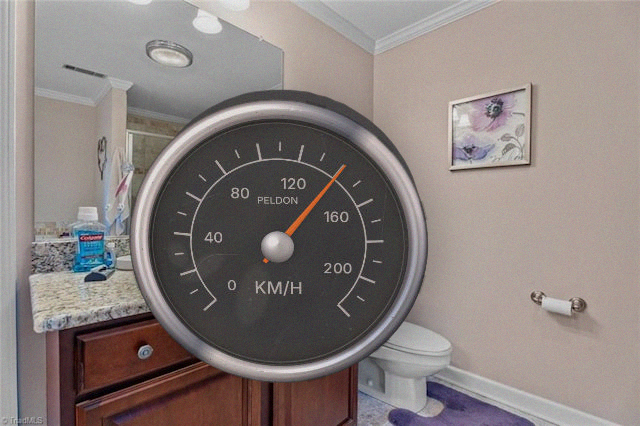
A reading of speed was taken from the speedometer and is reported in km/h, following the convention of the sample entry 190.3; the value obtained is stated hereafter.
140
